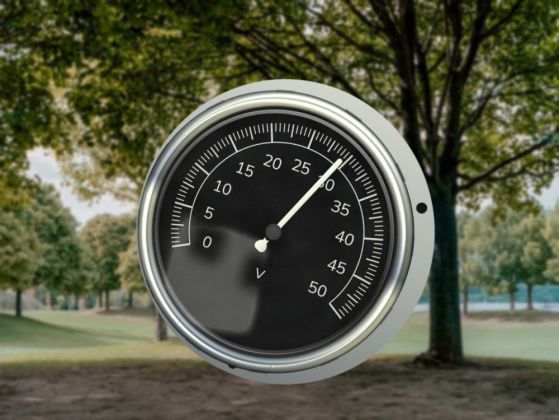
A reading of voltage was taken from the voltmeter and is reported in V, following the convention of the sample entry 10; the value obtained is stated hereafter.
29.5
